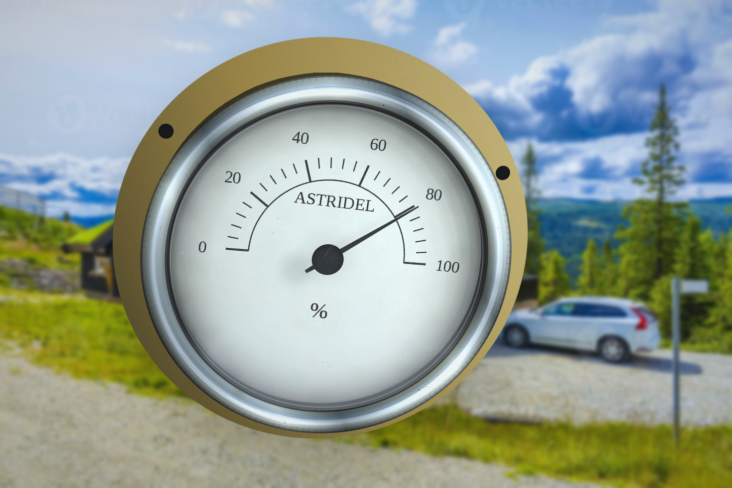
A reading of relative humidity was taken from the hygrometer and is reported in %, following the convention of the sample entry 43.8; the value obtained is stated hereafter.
80
